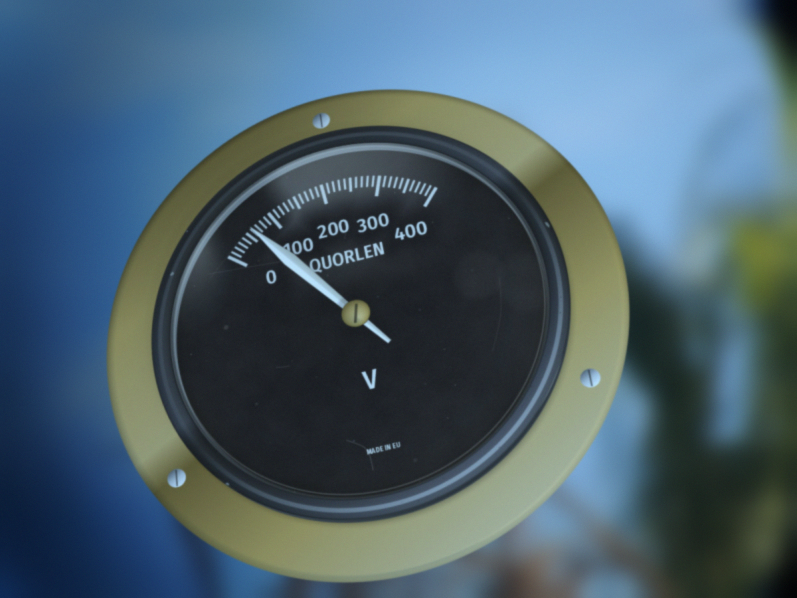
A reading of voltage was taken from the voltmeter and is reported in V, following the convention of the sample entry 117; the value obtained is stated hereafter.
60
